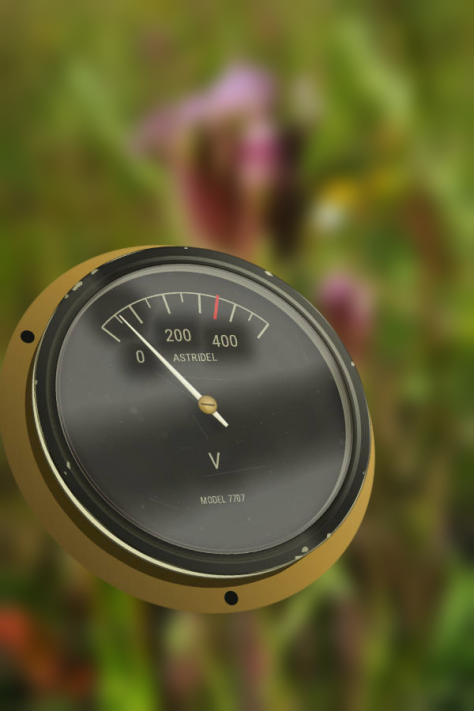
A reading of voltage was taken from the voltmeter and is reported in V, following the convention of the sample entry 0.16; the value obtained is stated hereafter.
50
